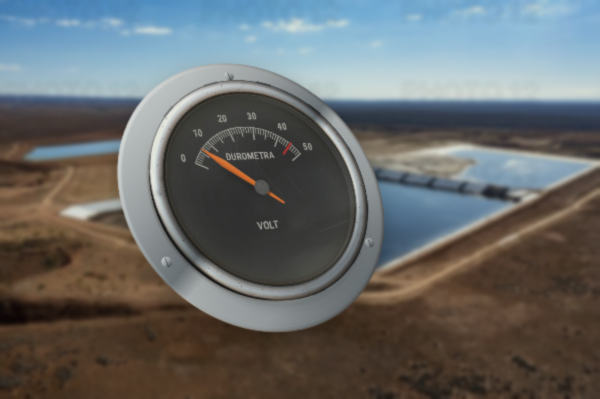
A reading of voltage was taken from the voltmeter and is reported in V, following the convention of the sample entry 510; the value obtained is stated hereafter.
5
